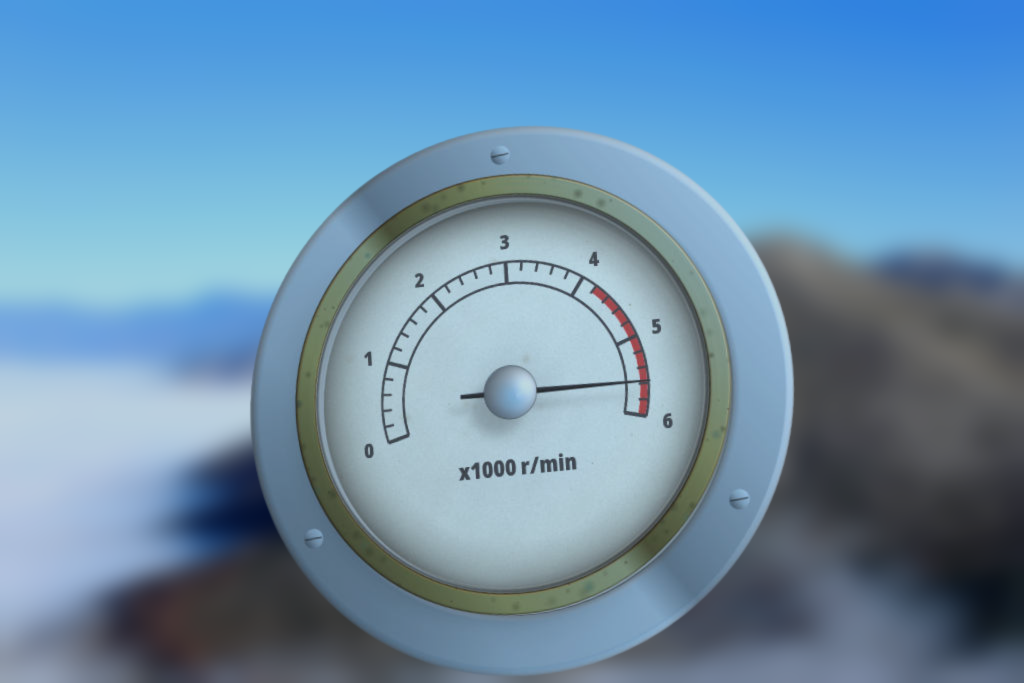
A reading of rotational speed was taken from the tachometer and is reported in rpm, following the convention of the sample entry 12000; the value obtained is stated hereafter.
5600
